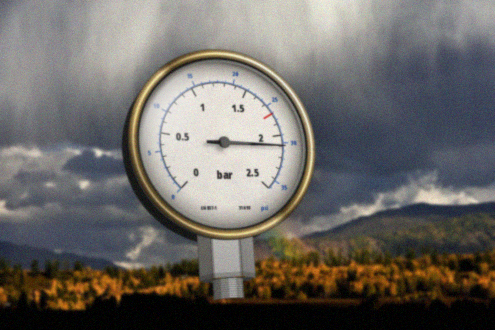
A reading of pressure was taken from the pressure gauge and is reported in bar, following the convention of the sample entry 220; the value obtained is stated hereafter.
2.1
